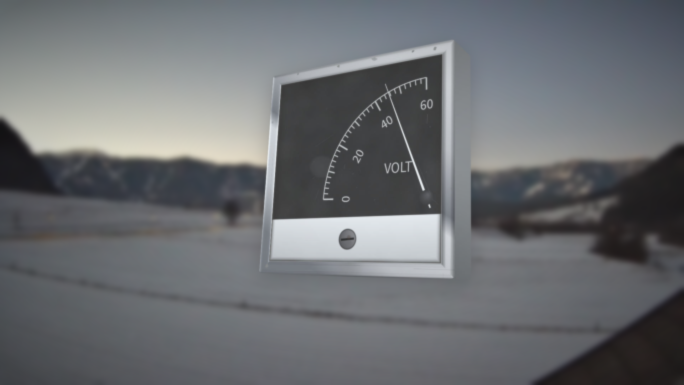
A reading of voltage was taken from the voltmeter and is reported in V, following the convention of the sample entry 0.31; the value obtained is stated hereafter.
46
